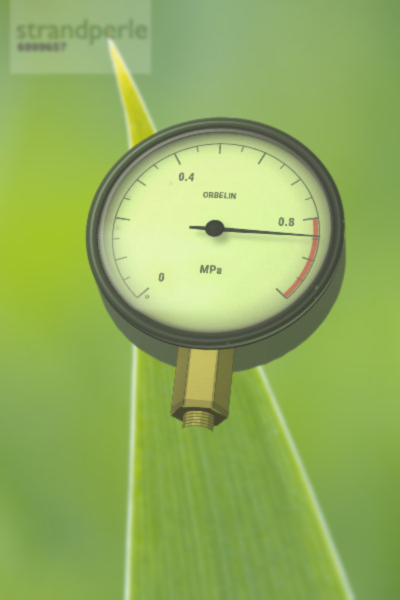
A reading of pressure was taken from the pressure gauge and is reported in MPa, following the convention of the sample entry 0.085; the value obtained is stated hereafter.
0.85
